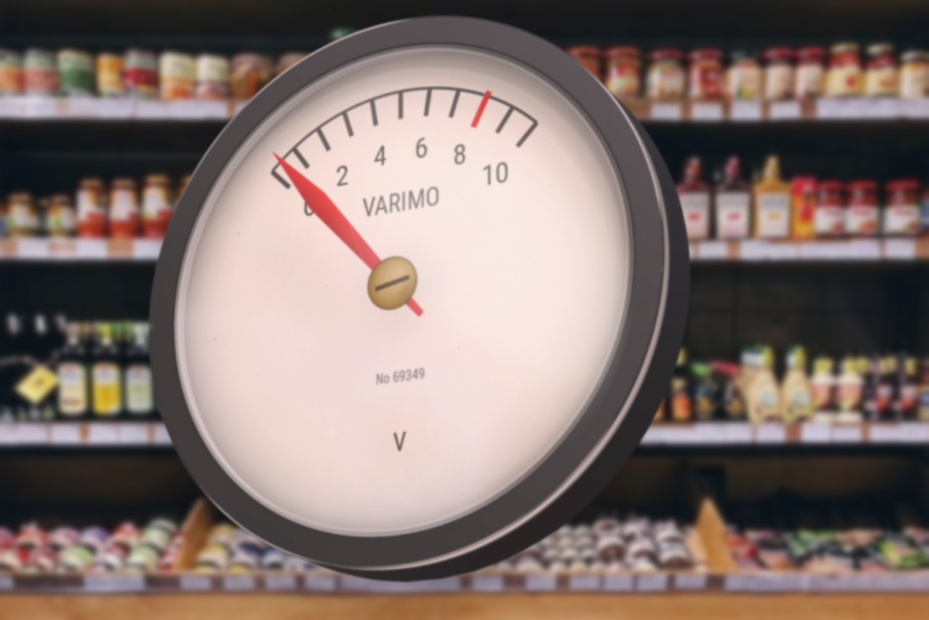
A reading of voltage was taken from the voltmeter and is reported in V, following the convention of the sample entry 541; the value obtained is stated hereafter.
0.5
